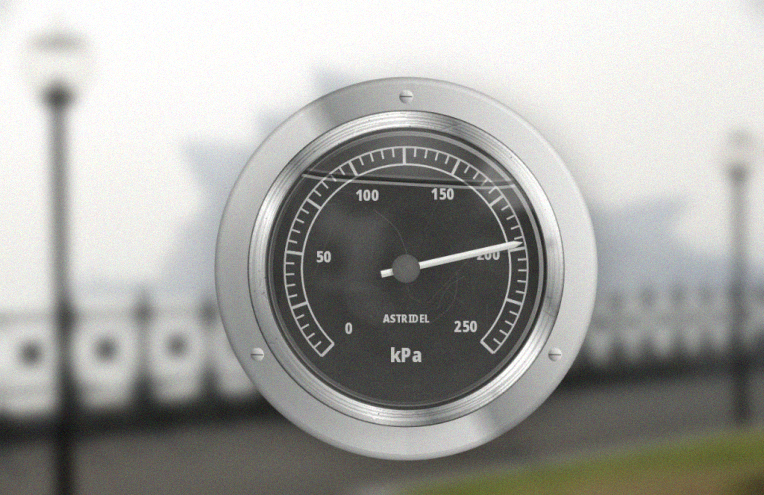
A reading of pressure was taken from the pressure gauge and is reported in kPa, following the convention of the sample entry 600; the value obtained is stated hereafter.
197.5
